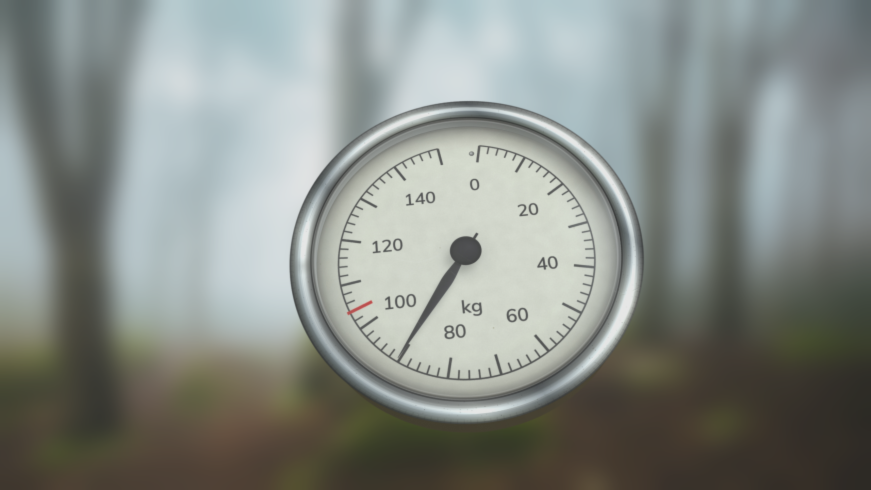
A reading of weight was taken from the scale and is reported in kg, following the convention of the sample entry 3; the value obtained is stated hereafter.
90
